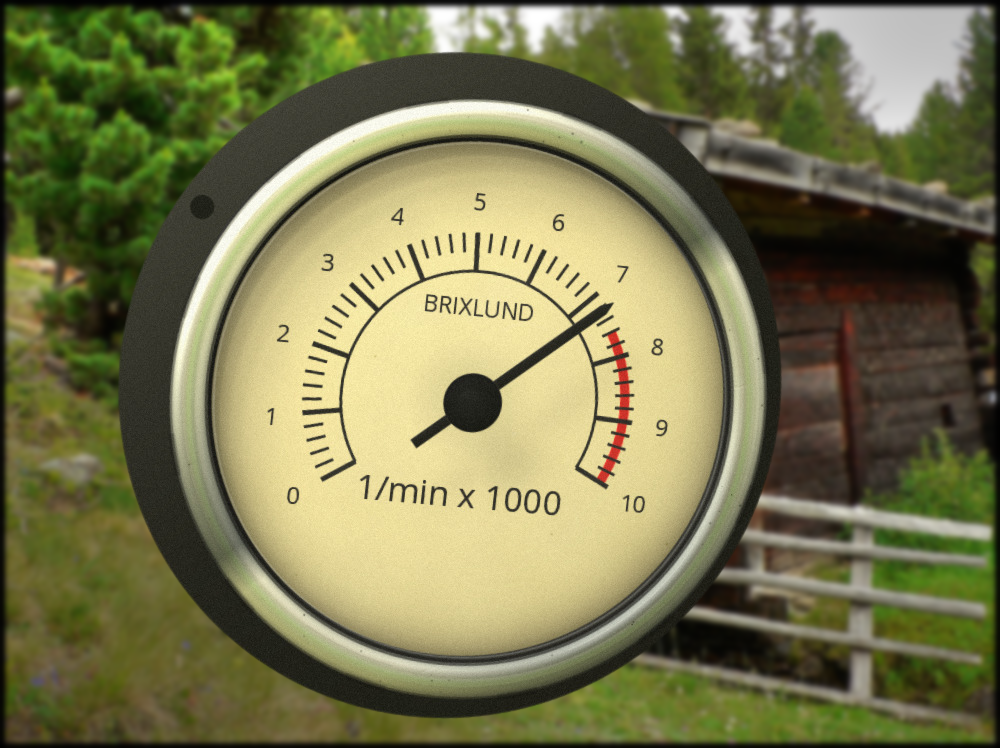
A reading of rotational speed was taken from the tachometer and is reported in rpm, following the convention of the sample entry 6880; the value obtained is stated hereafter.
7200
